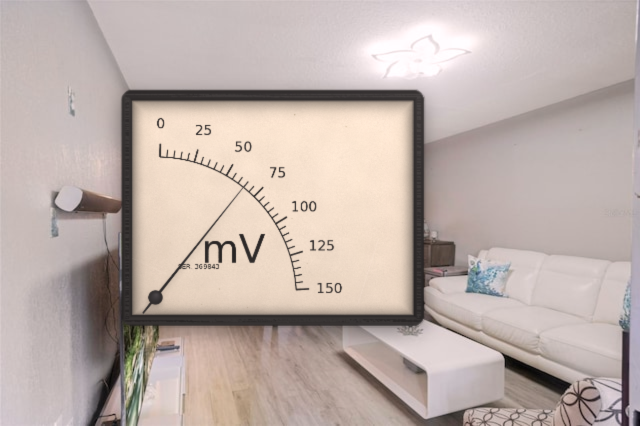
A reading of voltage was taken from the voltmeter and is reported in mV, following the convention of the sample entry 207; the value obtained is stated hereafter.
65
